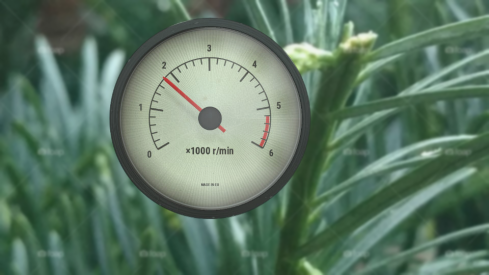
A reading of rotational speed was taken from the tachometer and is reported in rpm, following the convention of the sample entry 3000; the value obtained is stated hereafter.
1800
